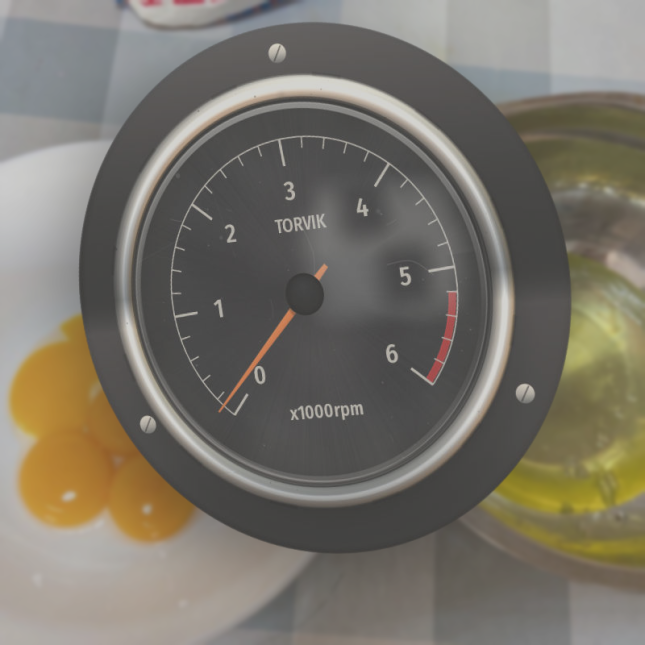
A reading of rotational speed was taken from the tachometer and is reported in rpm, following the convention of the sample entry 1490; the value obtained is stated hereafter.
100
